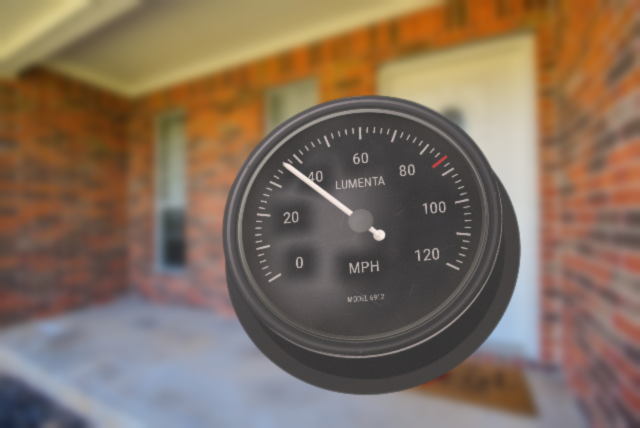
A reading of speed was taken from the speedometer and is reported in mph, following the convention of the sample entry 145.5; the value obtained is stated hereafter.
36
